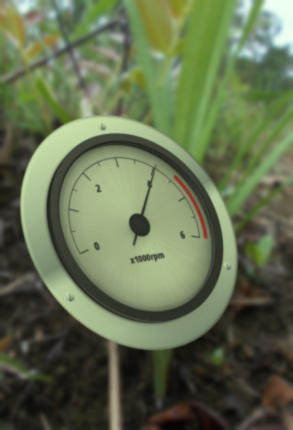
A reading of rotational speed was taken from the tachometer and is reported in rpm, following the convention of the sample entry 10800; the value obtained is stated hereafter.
4000
